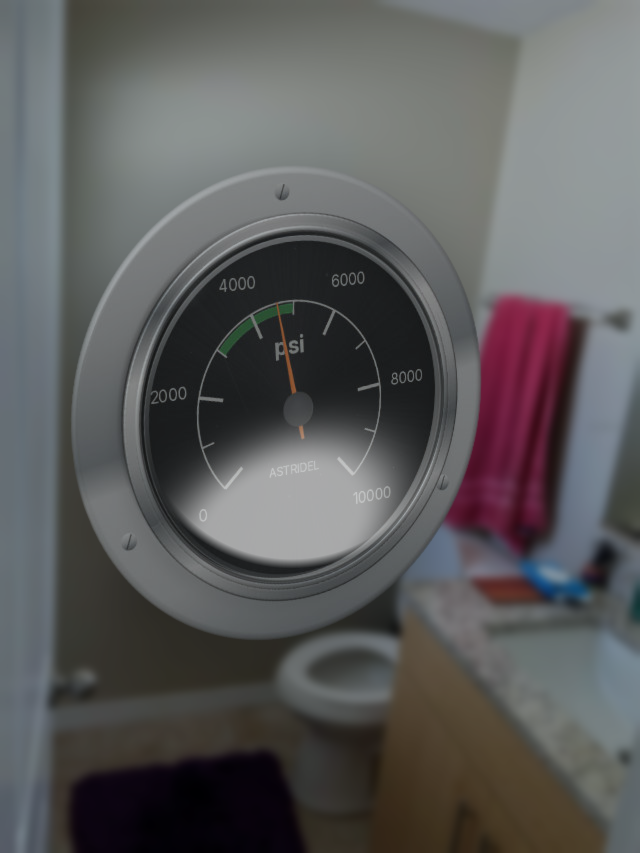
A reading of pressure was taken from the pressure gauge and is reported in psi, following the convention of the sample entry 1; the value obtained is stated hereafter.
4500
